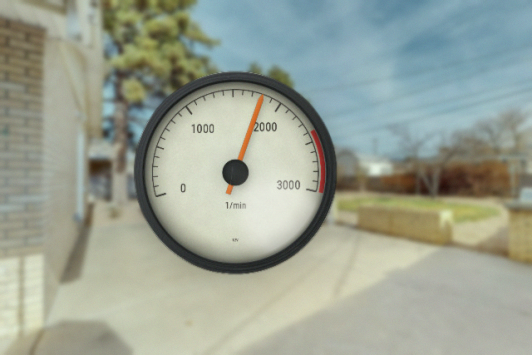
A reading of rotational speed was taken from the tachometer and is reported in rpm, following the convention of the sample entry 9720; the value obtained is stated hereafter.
1800
